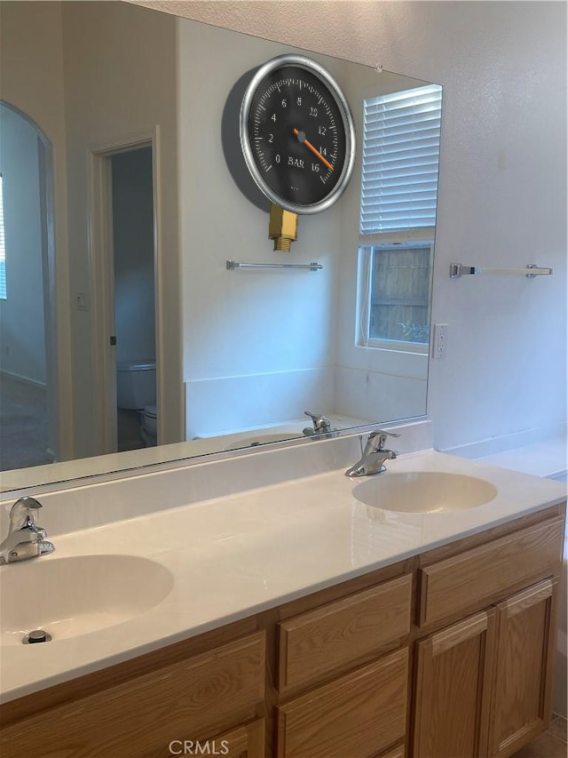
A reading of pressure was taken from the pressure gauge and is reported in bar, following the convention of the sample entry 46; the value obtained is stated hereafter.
15
